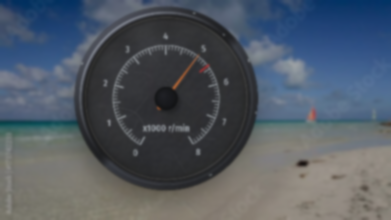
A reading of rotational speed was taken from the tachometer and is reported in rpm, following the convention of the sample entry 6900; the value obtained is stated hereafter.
5000
